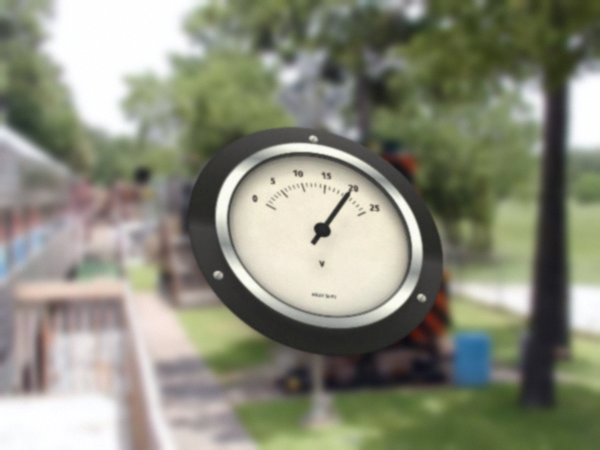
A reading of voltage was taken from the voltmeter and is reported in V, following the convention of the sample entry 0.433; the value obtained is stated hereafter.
20
